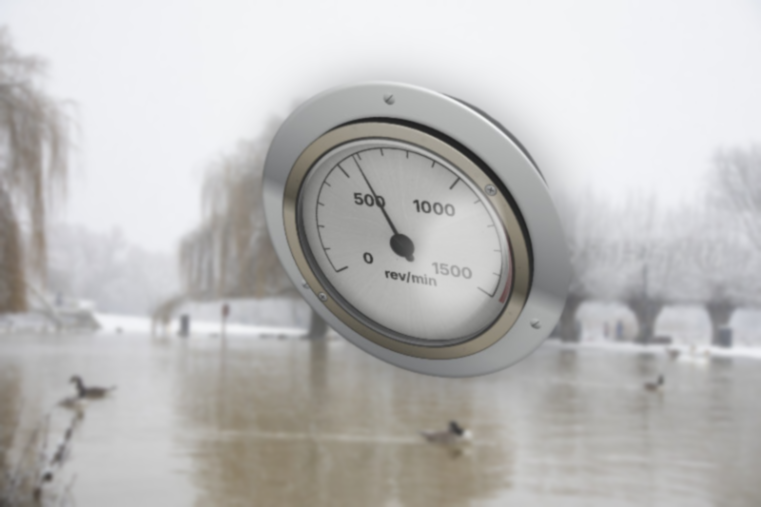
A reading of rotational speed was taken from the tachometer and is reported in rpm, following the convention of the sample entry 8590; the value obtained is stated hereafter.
600
